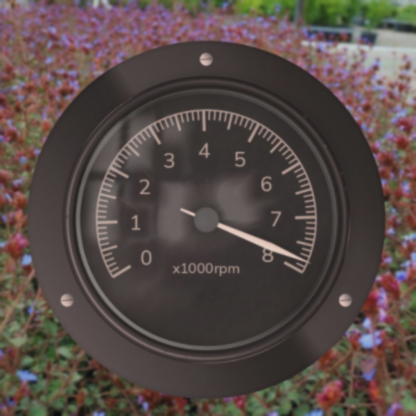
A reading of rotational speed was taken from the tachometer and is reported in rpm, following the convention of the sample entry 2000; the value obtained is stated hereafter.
7800
